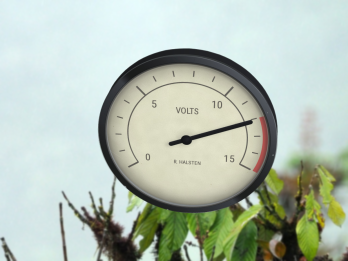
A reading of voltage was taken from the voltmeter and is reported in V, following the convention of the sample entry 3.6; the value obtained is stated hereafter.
12
